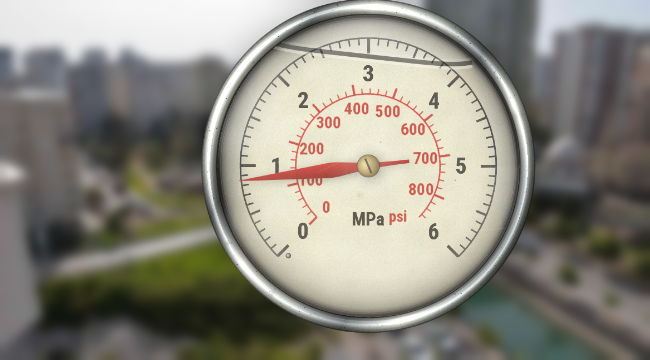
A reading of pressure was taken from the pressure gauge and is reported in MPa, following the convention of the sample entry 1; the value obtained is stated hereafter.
0.85
